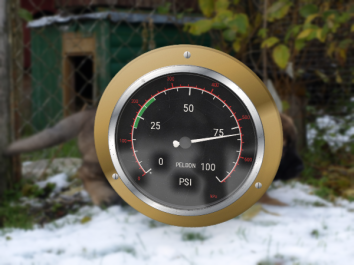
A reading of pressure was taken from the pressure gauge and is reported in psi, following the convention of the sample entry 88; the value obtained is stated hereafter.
77.5
